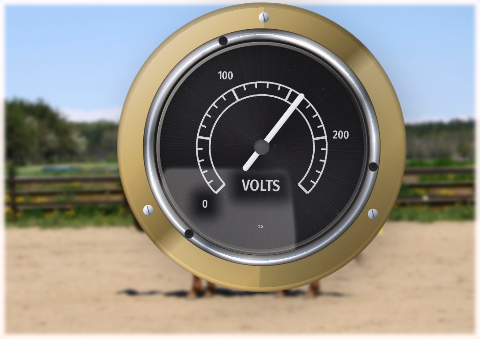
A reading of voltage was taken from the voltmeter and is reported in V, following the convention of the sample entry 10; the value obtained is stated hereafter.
160
